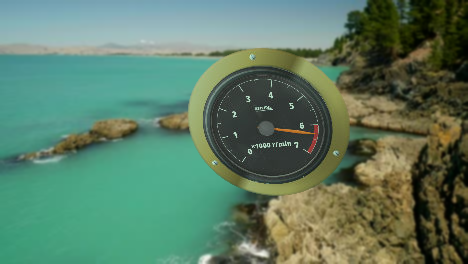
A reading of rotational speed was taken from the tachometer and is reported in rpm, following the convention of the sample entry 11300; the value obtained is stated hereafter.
6250
